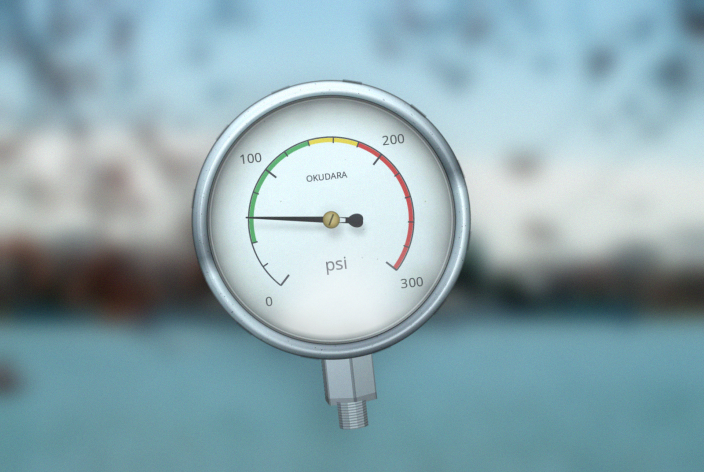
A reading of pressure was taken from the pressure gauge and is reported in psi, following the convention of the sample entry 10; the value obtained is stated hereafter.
60
